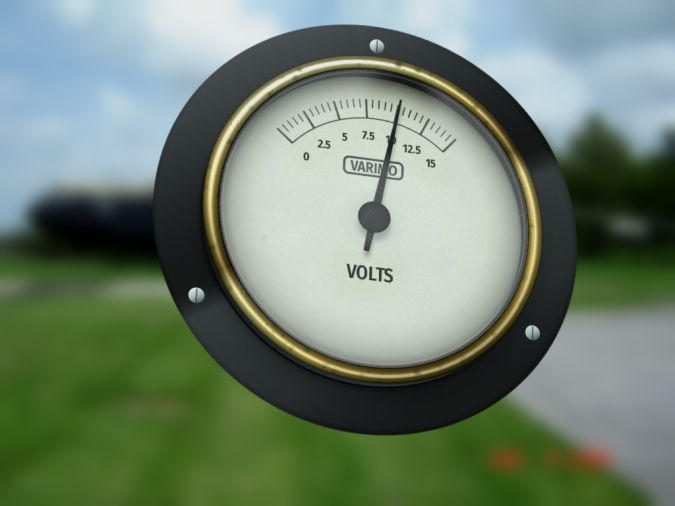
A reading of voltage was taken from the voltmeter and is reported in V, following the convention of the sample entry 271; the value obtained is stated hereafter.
10
